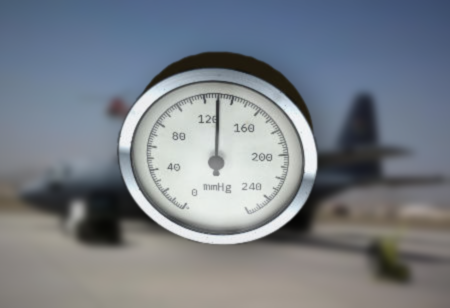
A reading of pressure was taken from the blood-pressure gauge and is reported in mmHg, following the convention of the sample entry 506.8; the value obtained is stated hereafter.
130
